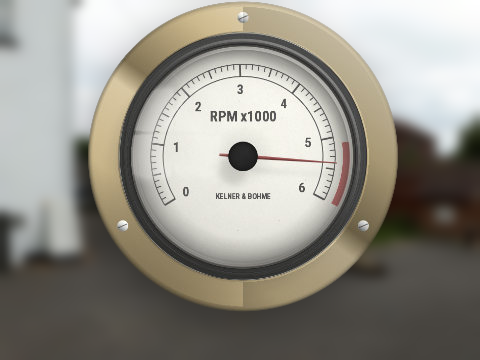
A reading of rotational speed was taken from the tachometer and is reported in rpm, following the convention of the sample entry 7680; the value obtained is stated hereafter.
5400
